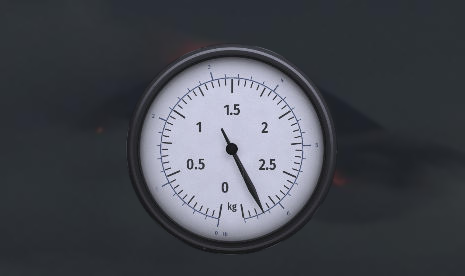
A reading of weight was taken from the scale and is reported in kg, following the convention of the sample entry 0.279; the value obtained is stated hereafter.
2.85
